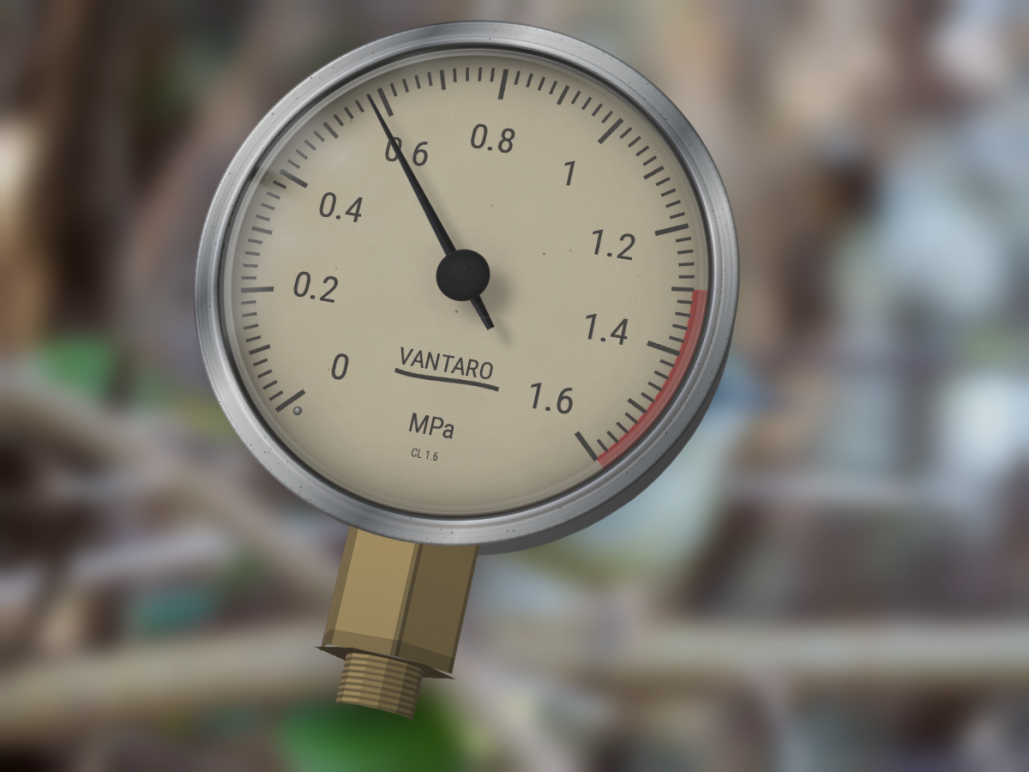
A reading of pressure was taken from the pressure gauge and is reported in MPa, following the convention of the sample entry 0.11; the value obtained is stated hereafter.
0.58
